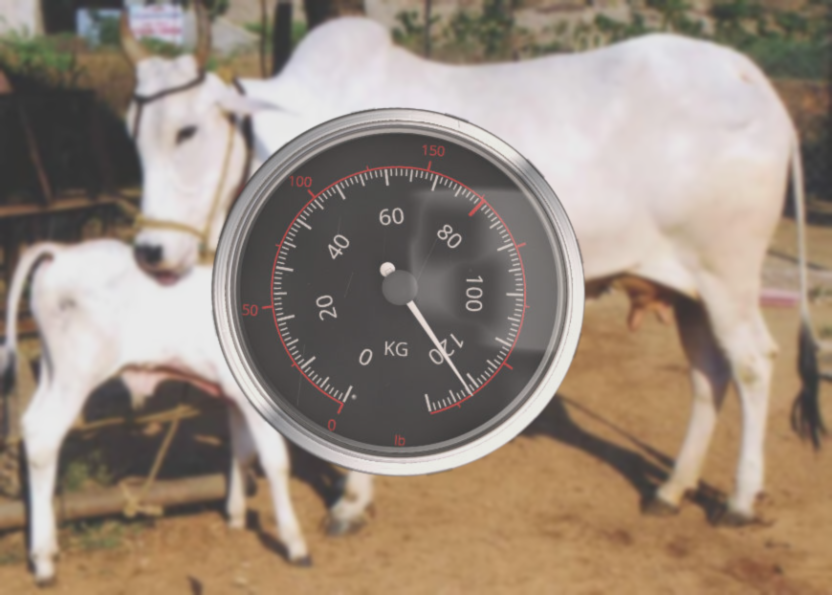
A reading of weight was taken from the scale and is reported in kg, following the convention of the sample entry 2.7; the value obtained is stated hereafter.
122
